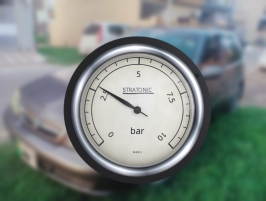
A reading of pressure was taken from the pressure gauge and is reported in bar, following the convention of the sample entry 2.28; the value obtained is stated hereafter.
2.75
